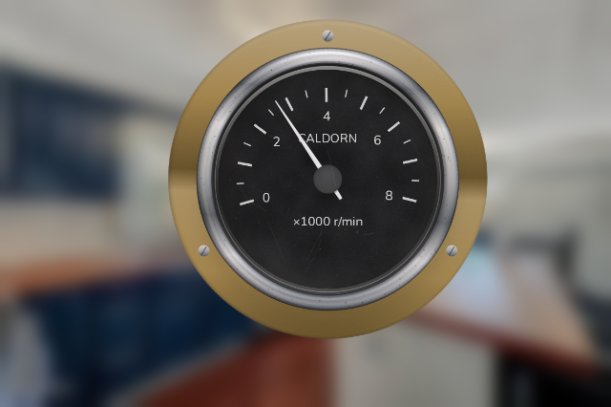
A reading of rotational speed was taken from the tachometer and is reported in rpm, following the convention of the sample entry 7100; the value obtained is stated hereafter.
2750
